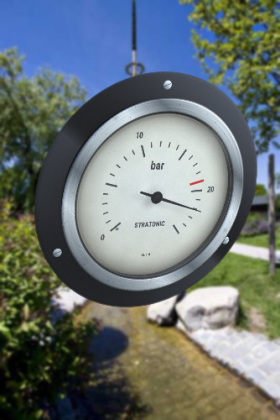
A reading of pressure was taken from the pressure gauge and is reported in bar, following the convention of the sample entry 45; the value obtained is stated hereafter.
22
